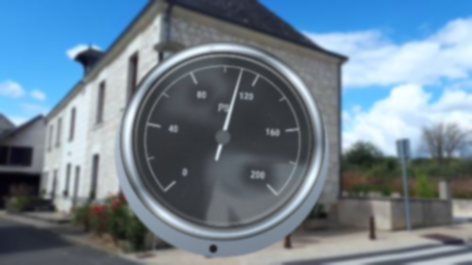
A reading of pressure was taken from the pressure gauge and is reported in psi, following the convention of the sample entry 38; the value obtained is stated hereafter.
110
